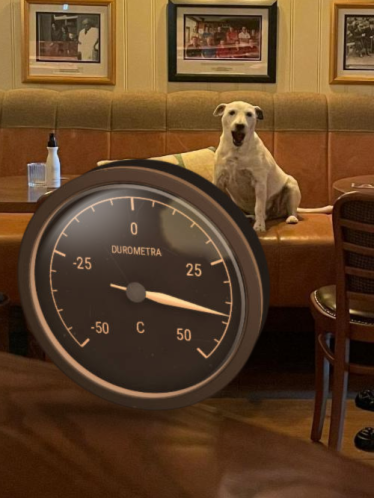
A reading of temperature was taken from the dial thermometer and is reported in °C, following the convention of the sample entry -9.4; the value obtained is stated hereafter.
37.5
